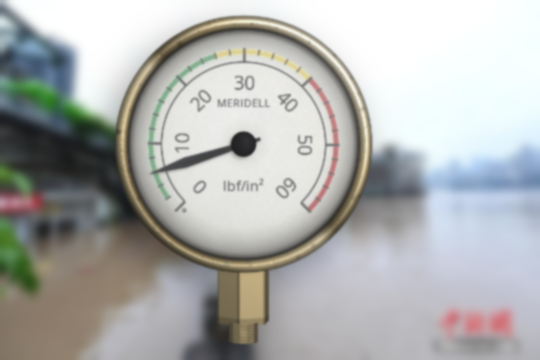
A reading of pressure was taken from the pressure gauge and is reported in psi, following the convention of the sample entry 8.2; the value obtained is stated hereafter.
6
